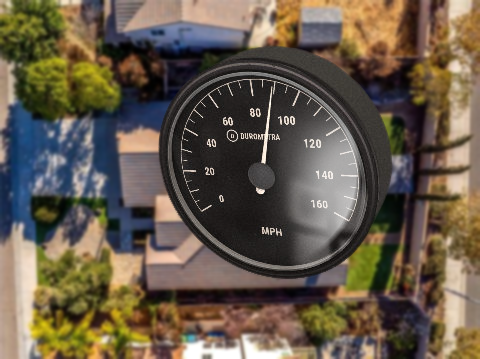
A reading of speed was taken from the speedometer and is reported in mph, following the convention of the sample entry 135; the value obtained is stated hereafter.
90
